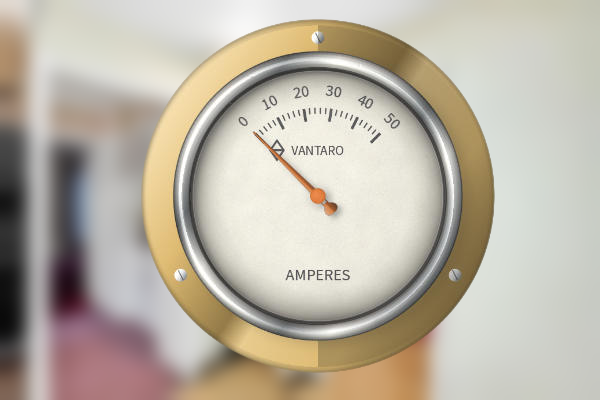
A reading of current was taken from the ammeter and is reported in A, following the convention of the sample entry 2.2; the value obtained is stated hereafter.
0
